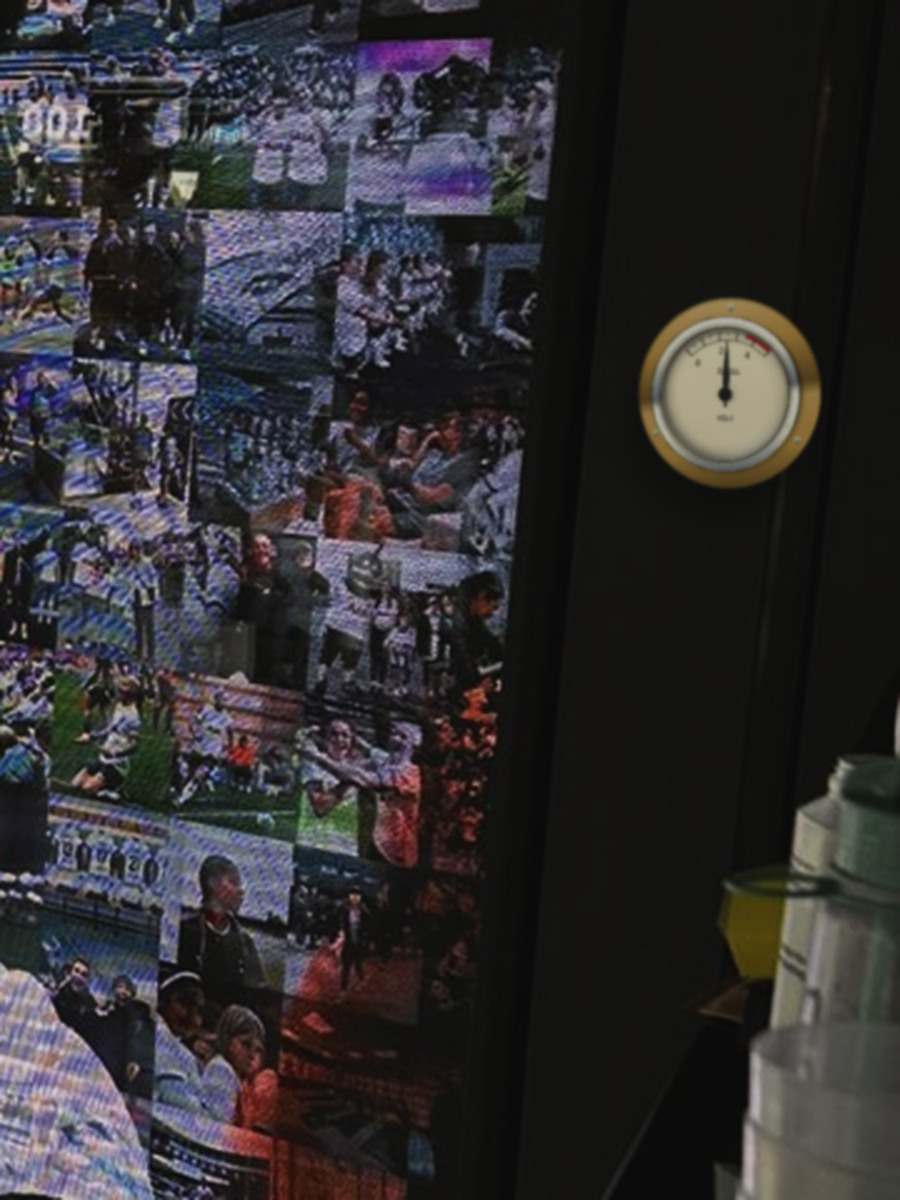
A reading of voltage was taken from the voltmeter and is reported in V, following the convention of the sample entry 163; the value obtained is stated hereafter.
2.5
